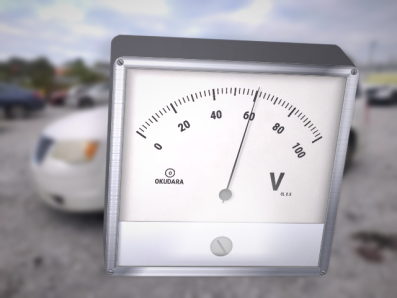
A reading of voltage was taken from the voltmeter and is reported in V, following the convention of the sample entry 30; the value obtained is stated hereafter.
60
